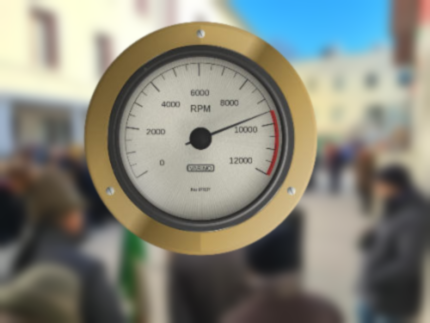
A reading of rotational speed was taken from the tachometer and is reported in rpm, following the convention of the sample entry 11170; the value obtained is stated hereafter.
9500
